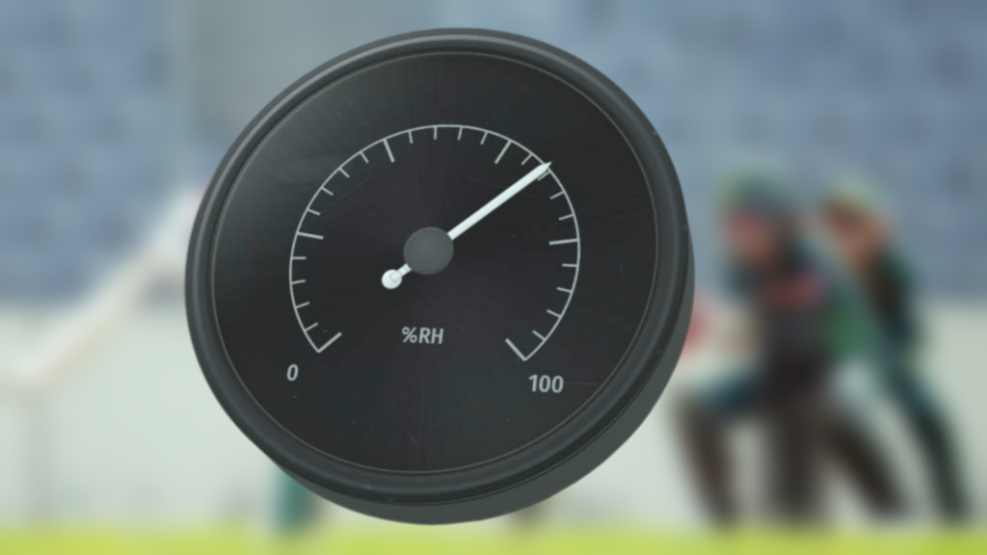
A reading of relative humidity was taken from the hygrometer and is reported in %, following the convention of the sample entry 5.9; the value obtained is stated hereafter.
68
